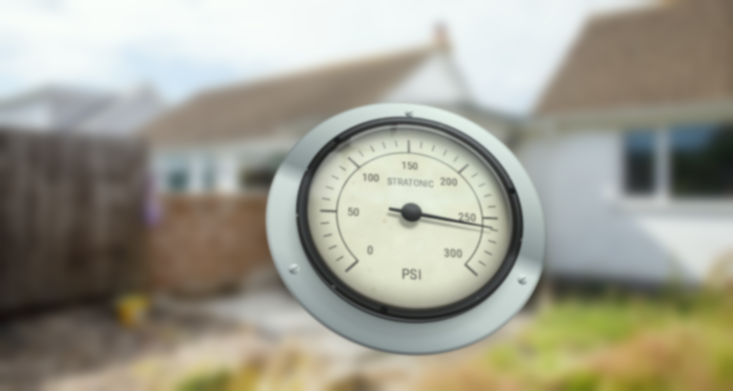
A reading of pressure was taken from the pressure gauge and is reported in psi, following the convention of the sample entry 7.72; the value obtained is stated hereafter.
260
